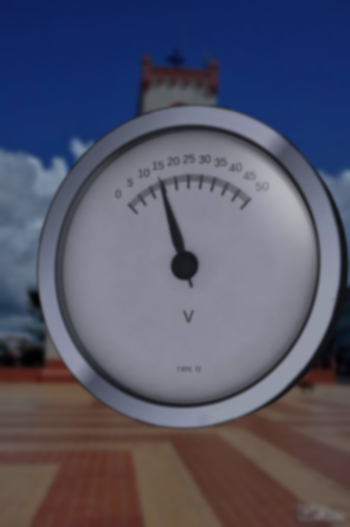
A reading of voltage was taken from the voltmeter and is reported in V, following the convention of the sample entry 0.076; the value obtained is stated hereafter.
15
